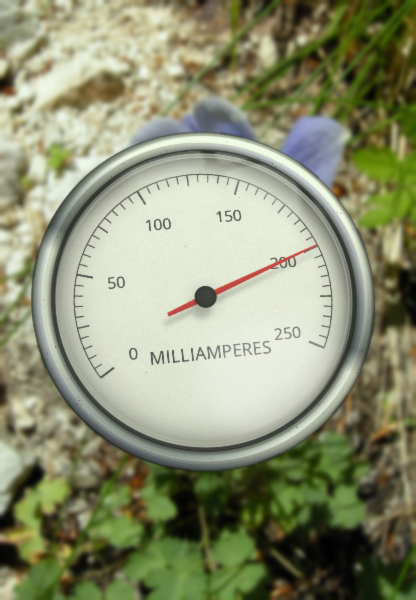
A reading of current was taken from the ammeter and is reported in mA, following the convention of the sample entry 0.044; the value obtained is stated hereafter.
200
